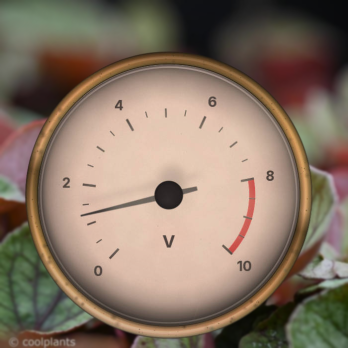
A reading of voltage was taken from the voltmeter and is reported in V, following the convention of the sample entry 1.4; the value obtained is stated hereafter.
1.25
